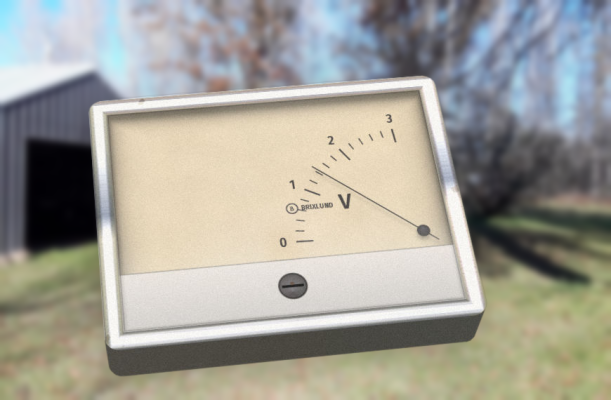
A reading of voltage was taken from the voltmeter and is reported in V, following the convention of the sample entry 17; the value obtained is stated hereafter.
1.4
